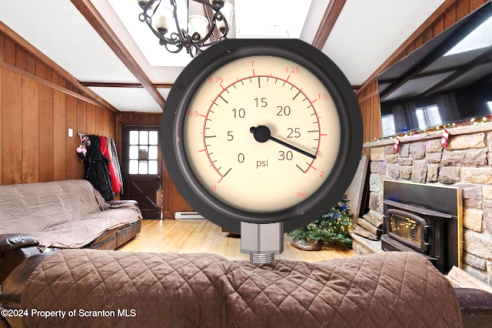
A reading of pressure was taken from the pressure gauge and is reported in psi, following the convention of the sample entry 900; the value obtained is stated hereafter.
28
